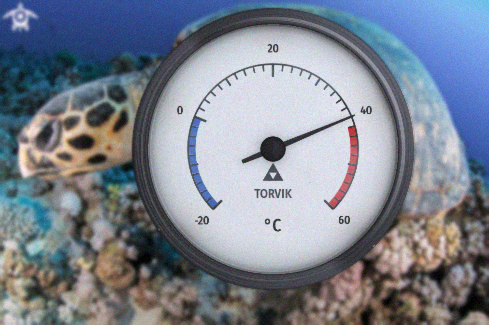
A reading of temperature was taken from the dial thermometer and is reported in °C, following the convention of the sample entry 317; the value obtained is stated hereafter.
40
